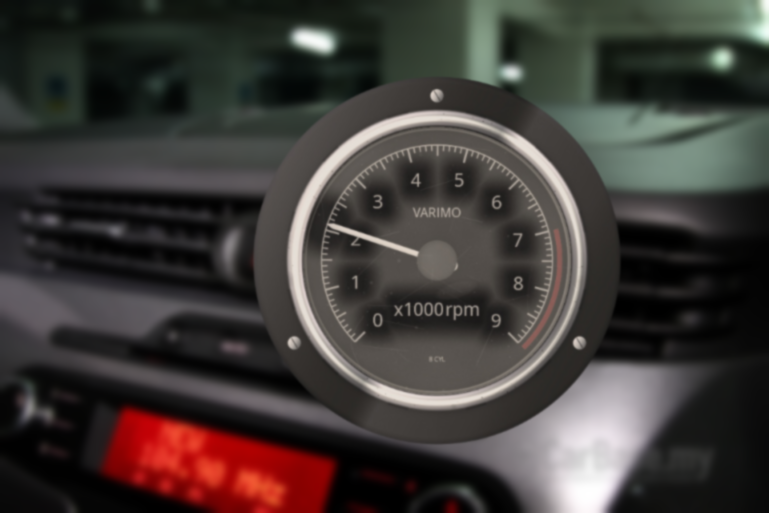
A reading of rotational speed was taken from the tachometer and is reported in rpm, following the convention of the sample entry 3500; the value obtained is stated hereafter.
2100
